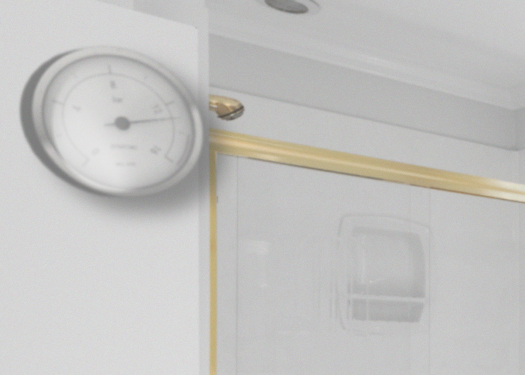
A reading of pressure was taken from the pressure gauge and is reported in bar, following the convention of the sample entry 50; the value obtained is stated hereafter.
13
